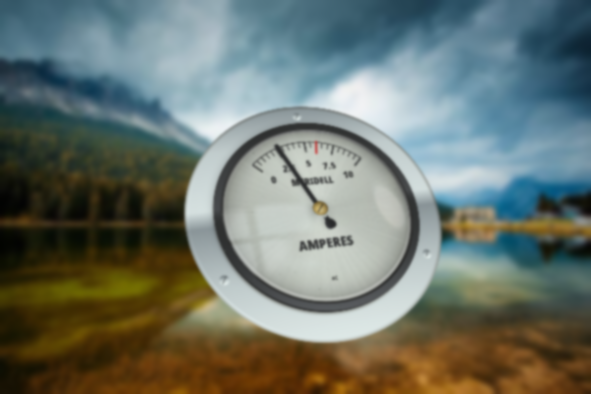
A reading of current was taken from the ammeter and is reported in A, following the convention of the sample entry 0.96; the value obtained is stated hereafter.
2.5
